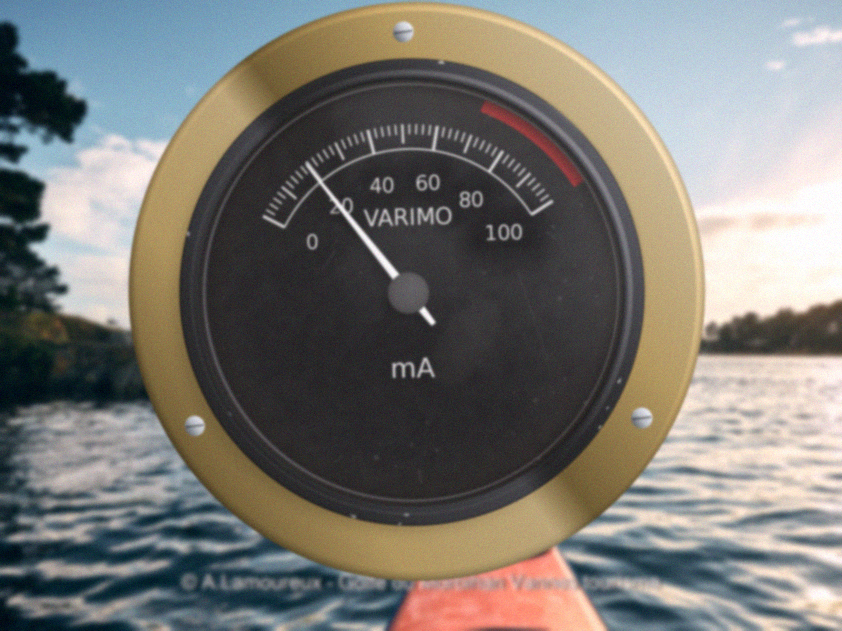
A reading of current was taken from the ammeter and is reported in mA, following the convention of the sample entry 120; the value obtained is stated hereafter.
20
